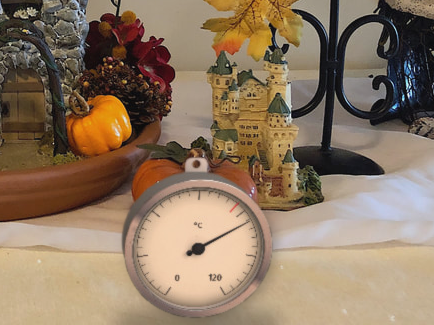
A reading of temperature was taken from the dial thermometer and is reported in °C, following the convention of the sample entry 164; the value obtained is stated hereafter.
84
